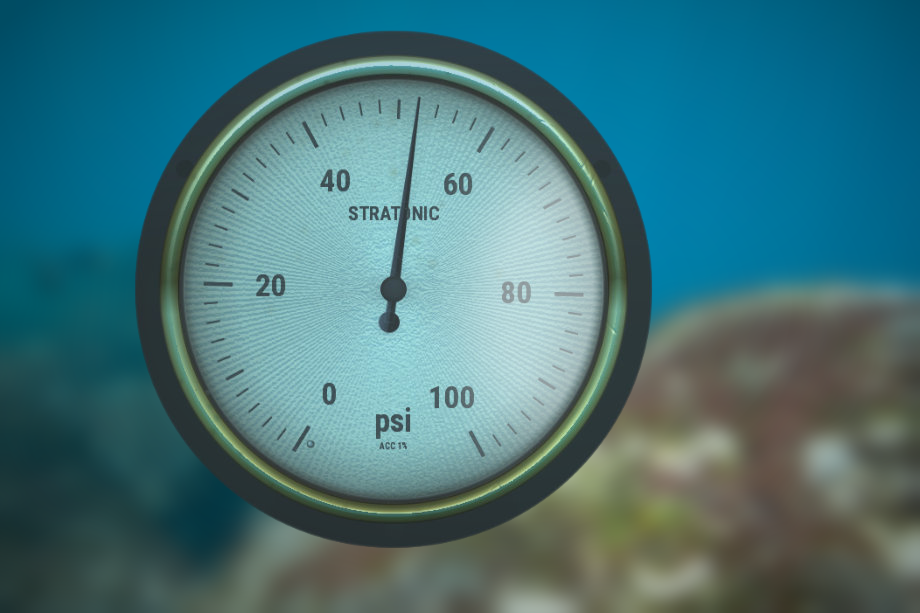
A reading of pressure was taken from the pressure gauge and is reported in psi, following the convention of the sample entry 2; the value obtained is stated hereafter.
52
